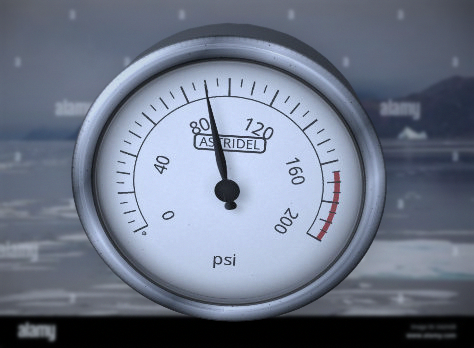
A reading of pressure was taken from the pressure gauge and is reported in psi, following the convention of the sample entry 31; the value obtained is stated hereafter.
90
